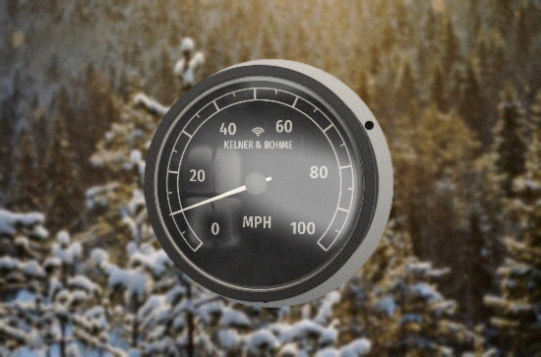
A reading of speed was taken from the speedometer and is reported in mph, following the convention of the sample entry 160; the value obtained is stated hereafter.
10
